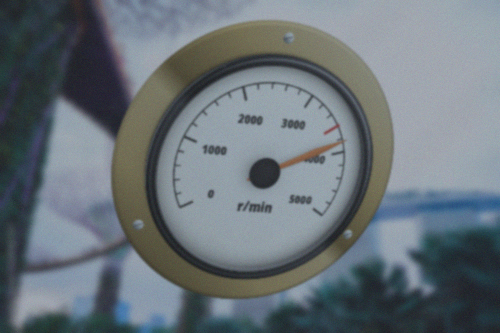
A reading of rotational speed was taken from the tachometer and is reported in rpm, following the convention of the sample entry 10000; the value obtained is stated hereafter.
3800
